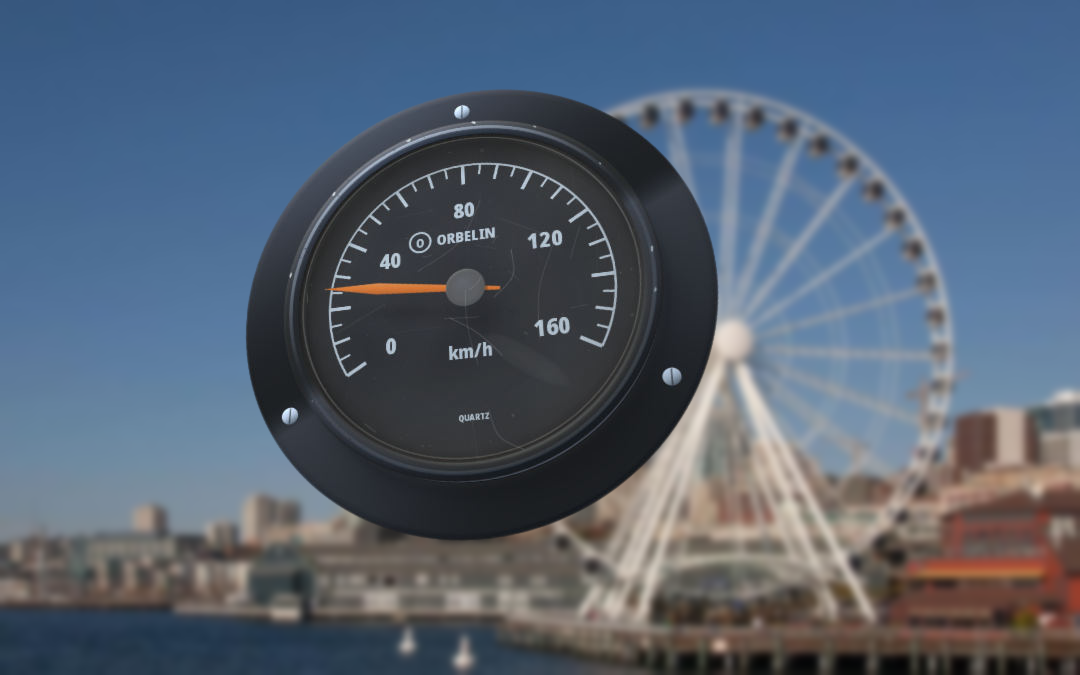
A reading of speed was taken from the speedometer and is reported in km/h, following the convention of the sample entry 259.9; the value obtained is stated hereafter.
25
